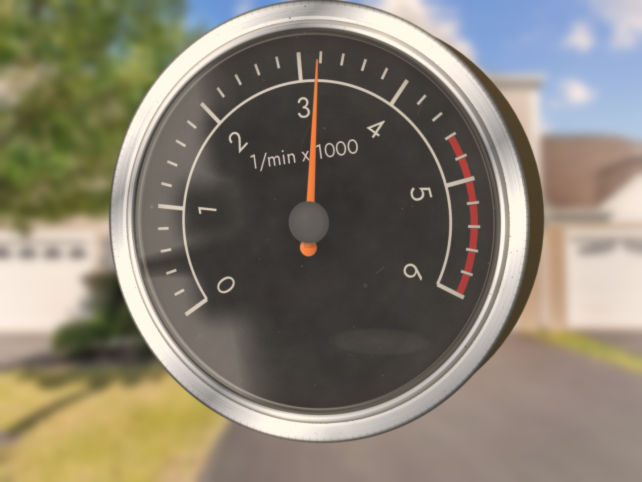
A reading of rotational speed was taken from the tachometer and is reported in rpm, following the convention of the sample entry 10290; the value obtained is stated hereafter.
3200
